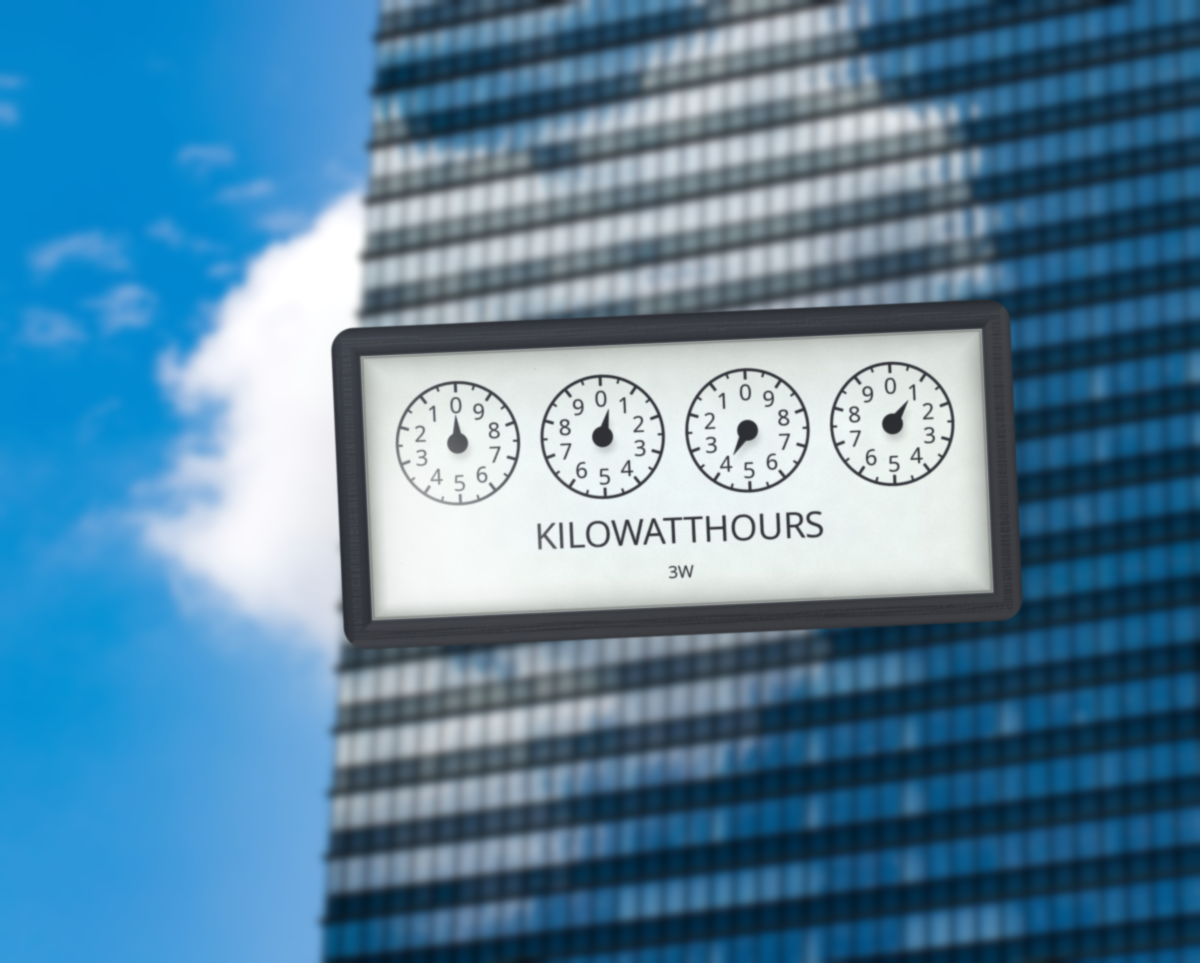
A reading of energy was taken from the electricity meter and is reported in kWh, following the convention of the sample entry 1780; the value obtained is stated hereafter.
41
